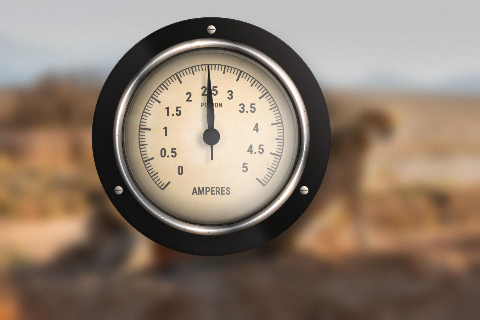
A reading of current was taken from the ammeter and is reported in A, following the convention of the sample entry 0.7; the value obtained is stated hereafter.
2.5
